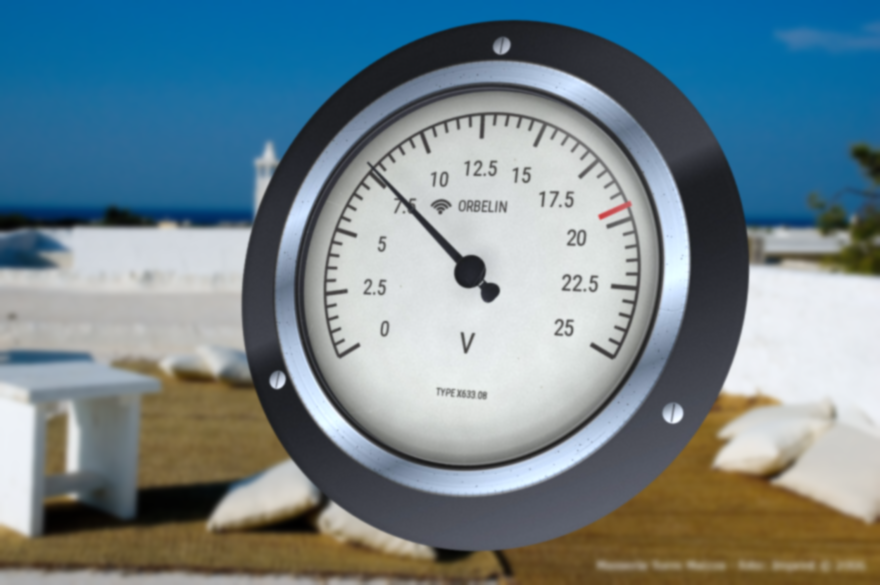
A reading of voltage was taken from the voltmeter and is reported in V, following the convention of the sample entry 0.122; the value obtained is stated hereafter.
7.75
